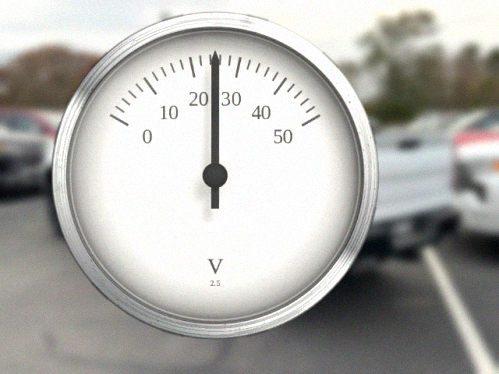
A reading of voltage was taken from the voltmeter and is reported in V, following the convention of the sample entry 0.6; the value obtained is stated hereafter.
25
